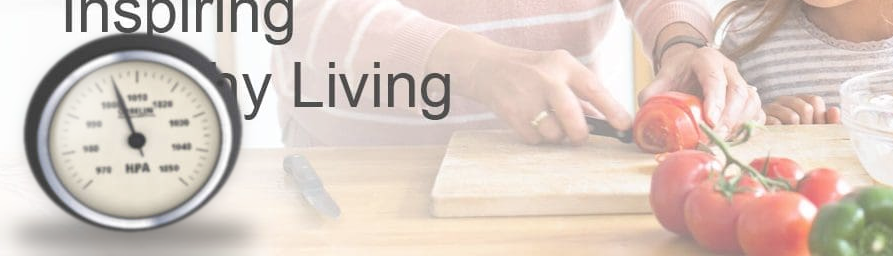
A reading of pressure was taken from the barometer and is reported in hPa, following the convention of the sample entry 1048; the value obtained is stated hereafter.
1004
